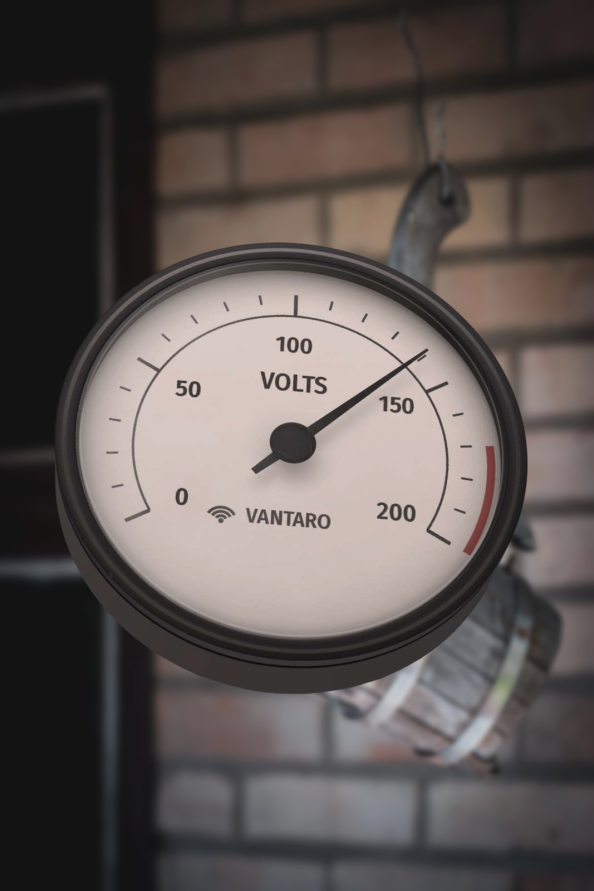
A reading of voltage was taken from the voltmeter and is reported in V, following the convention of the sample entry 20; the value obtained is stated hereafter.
140
